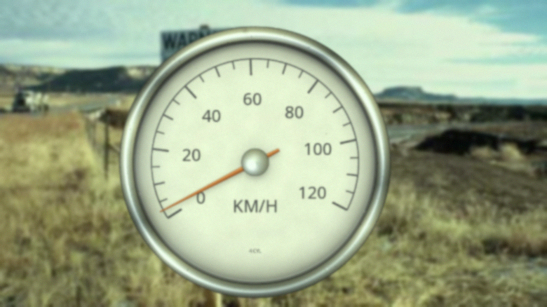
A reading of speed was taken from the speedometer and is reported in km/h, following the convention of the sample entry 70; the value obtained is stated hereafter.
2.5
